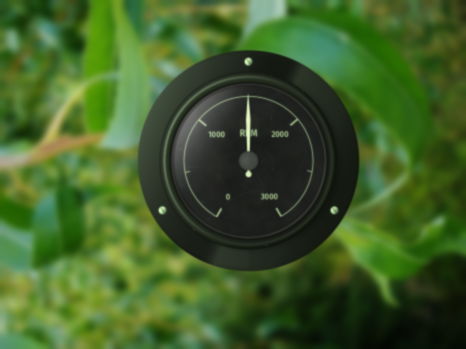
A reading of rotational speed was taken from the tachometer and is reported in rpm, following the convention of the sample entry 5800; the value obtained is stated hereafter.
1500
